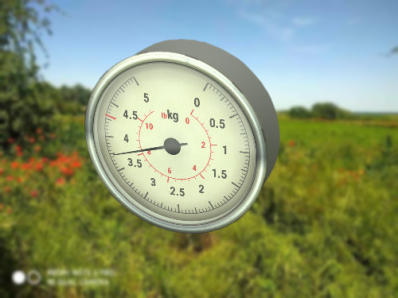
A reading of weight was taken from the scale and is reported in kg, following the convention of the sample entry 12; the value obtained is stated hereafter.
3.75
